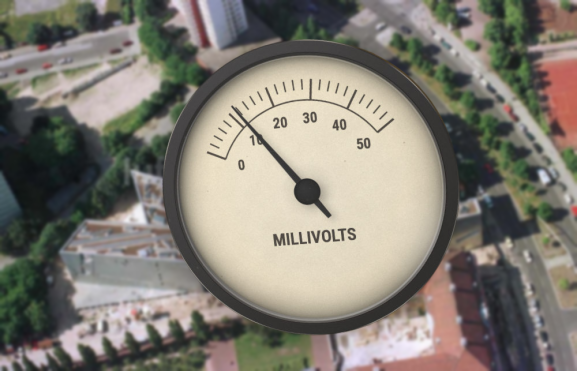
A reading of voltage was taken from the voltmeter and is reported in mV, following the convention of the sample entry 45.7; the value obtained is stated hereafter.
12
